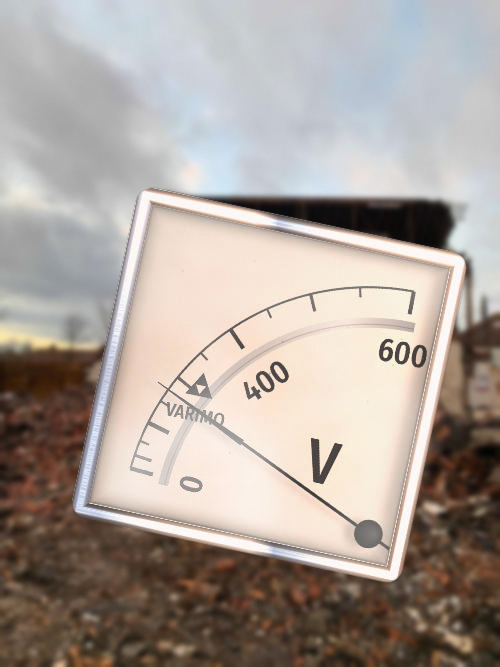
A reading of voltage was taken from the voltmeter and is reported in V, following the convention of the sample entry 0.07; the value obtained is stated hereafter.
275
